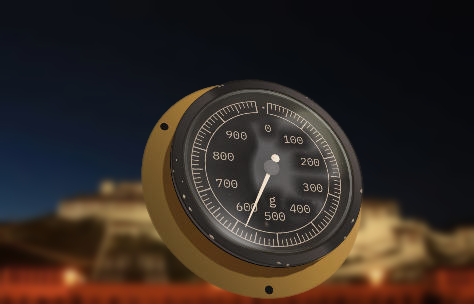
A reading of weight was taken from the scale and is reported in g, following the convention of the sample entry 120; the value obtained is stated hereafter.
580
